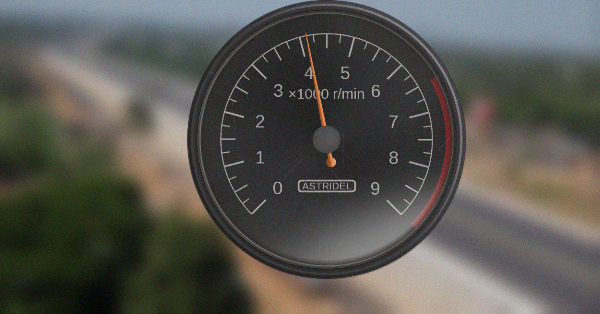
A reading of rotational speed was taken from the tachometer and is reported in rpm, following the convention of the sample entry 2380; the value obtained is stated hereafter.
4125
